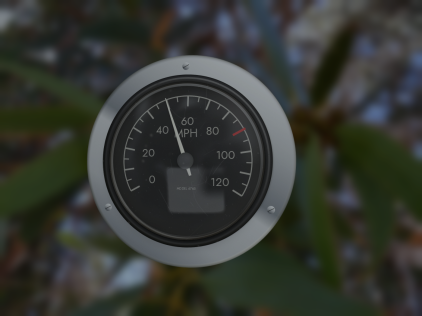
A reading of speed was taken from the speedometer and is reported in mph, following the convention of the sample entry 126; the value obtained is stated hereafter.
50
